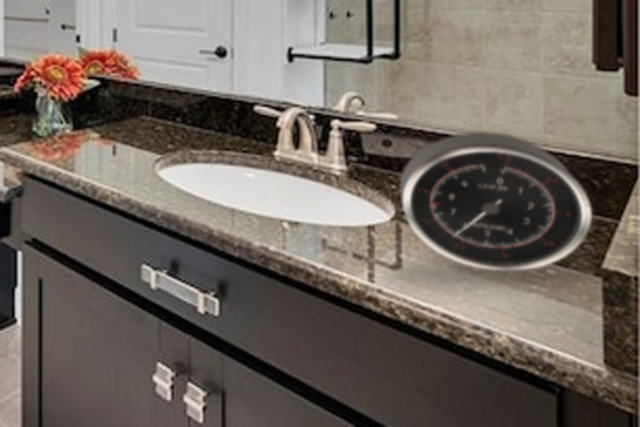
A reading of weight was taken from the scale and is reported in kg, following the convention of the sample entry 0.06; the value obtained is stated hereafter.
6
